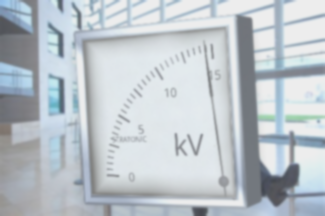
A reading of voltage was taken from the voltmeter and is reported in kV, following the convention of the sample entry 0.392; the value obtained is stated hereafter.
14.5
